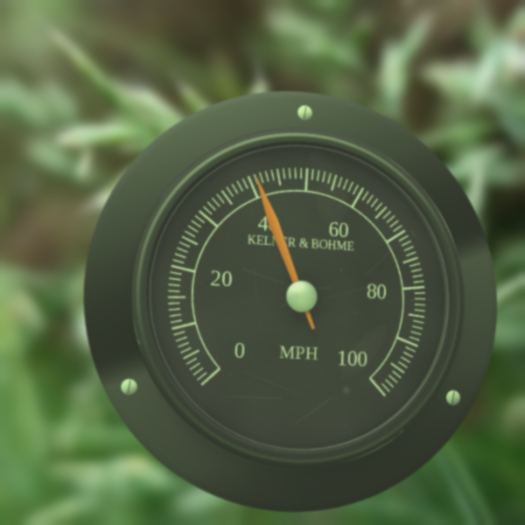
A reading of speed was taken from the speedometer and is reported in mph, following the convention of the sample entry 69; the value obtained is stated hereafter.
41
